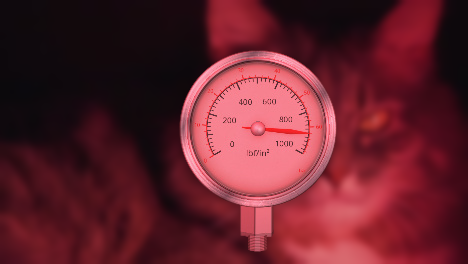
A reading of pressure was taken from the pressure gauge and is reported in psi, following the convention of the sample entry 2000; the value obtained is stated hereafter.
900
